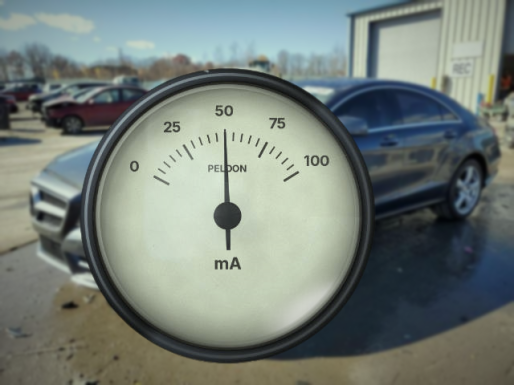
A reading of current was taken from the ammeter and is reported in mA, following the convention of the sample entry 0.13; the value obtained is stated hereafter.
50
